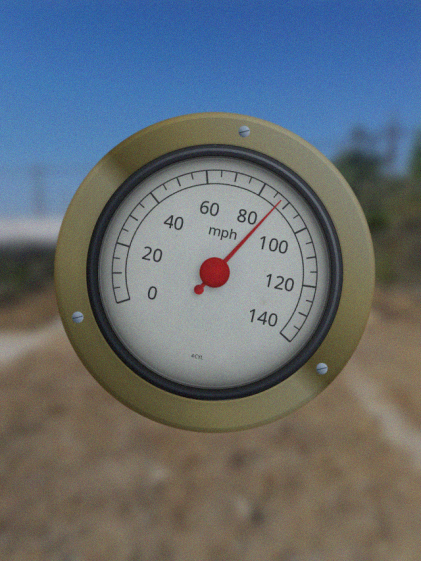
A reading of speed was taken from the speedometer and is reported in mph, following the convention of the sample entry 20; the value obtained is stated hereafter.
87.5
